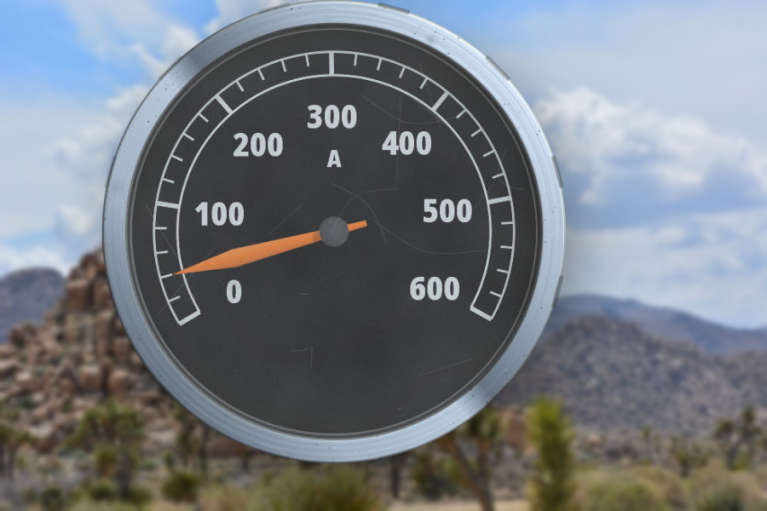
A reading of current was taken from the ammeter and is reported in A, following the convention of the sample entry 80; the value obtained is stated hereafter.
40
